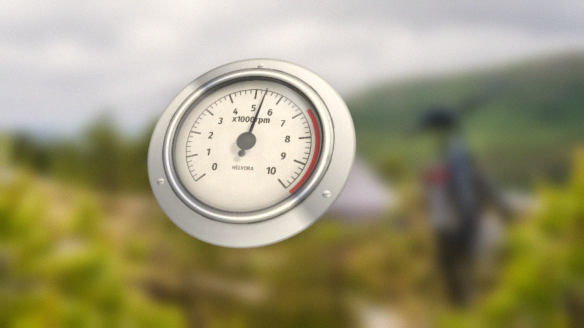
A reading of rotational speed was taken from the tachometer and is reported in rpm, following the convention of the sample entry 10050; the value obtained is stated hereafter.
5400
